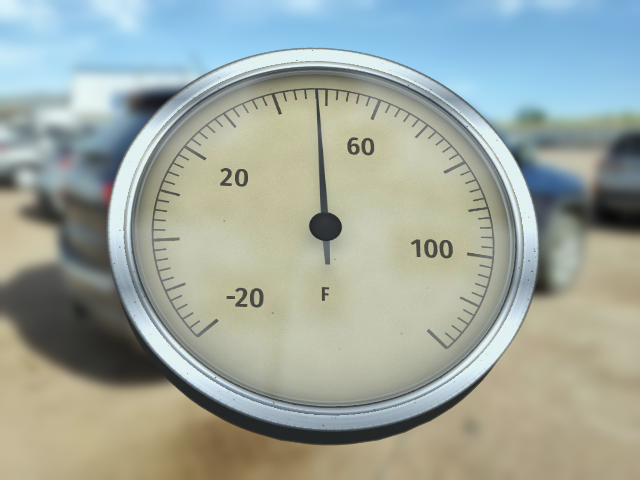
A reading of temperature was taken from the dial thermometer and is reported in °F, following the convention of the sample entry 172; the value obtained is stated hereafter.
48
